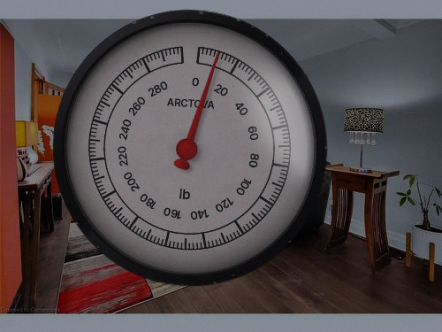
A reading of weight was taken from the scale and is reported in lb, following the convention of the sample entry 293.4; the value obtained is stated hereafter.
10
